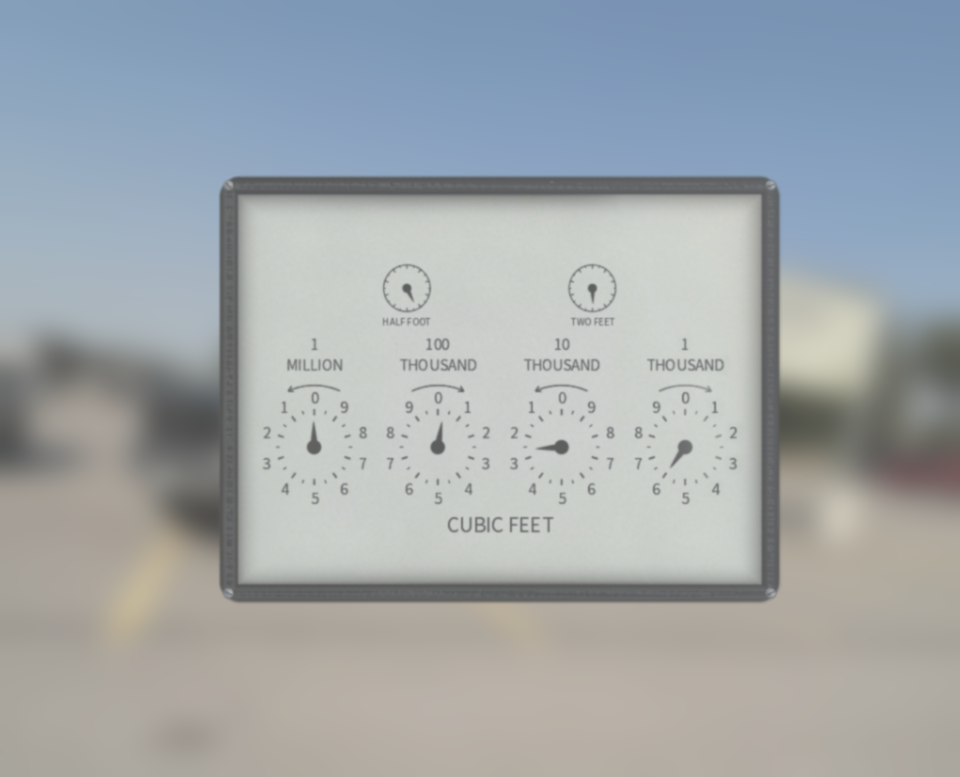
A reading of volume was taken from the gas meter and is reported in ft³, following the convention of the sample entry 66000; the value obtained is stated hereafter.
2600
